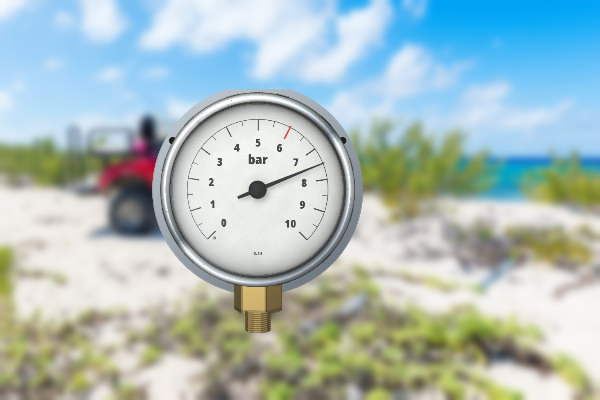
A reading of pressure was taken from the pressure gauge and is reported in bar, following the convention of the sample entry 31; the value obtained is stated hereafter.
7.5
